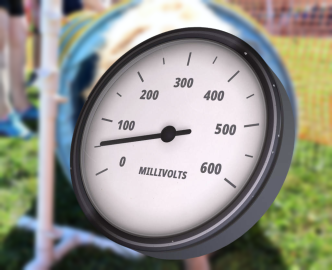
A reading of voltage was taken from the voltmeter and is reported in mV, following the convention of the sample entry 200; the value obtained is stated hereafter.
50
